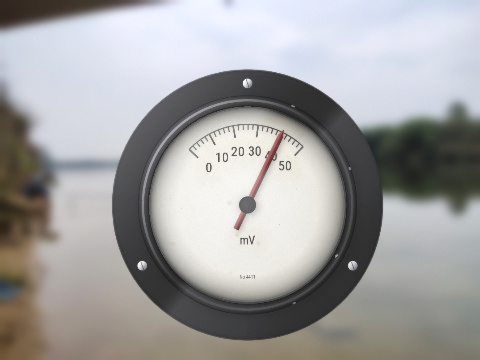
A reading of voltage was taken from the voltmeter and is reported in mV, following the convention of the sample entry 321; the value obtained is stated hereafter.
40
